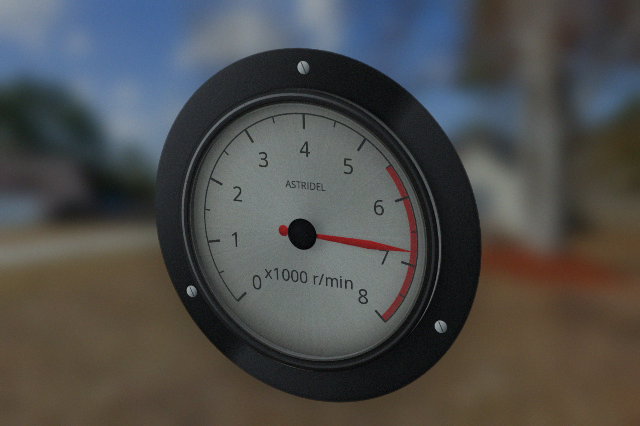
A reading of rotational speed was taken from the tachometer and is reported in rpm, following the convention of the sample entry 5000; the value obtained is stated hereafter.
6750
